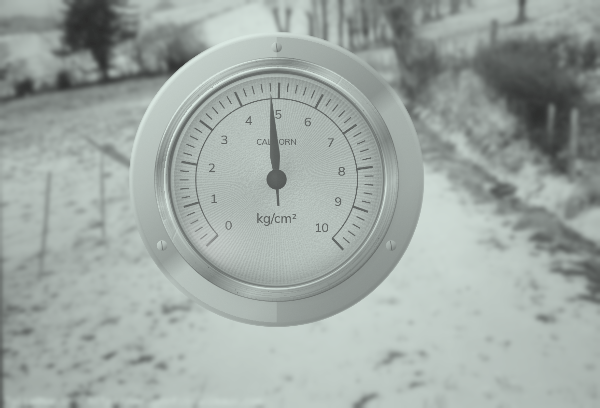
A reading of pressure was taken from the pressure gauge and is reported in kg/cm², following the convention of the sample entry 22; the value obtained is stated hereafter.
4.8
